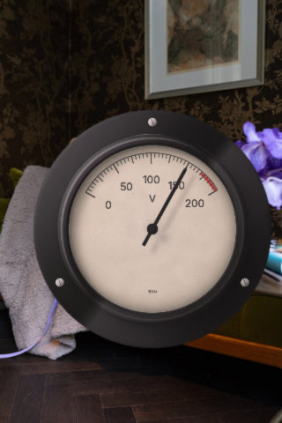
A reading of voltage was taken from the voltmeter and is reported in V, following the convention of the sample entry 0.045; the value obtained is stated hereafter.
150
